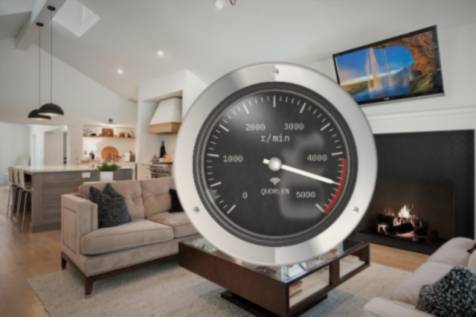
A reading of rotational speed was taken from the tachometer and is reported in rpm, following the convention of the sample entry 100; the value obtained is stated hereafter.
4500
